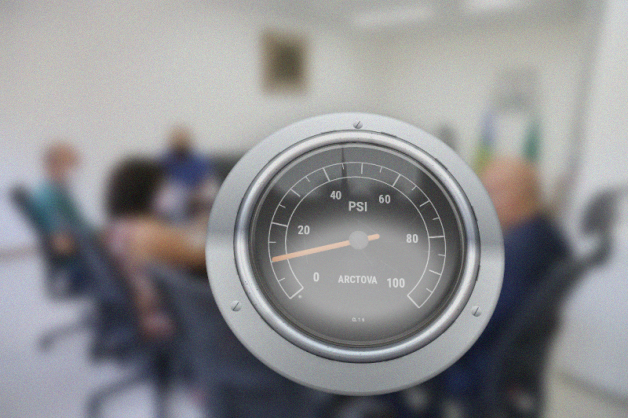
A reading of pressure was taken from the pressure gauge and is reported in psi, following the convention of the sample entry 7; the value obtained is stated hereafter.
10
